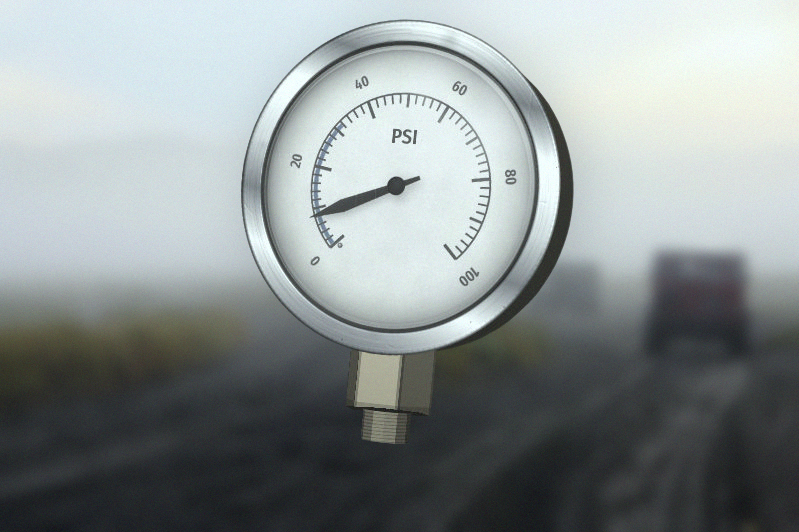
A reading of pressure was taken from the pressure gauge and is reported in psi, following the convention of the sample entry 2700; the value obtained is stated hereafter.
8
